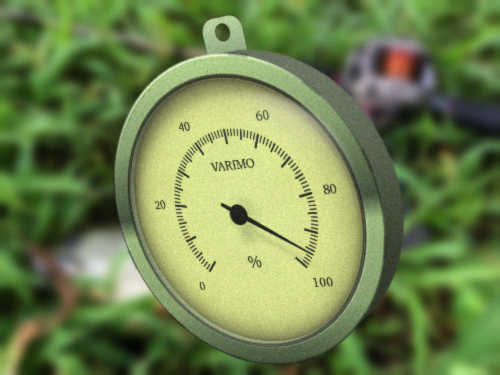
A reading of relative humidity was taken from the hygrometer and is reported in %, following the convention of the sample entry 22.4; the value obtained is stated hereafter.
95
